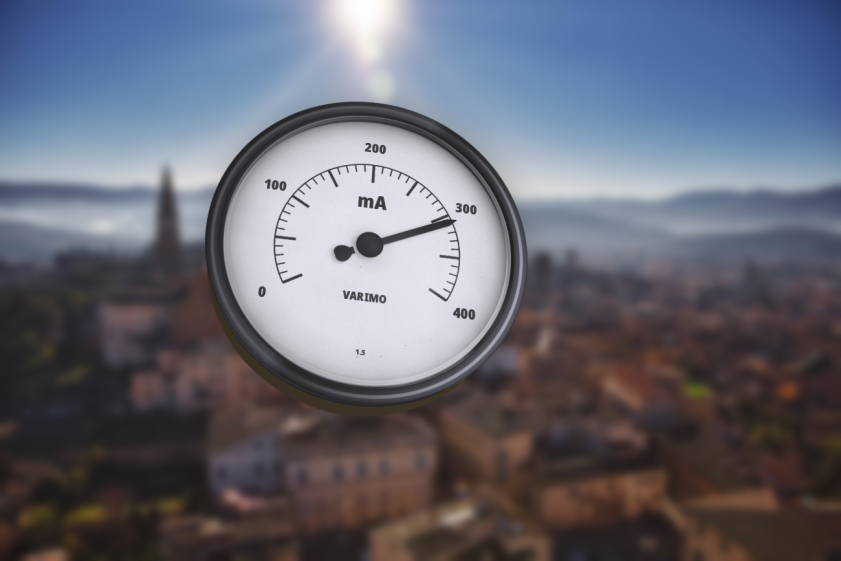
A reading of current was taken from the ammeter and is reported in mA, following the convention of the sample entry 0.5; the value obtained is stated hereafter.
310
